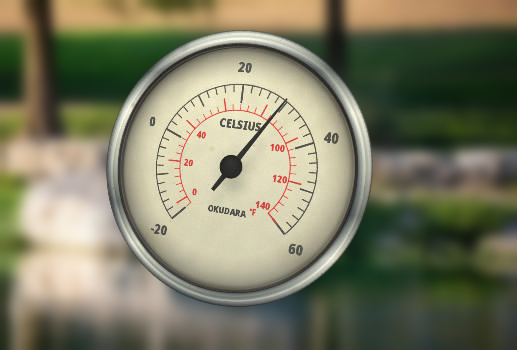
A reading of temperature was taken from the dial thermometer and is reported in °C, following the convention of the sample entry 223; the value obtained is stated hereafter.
30
